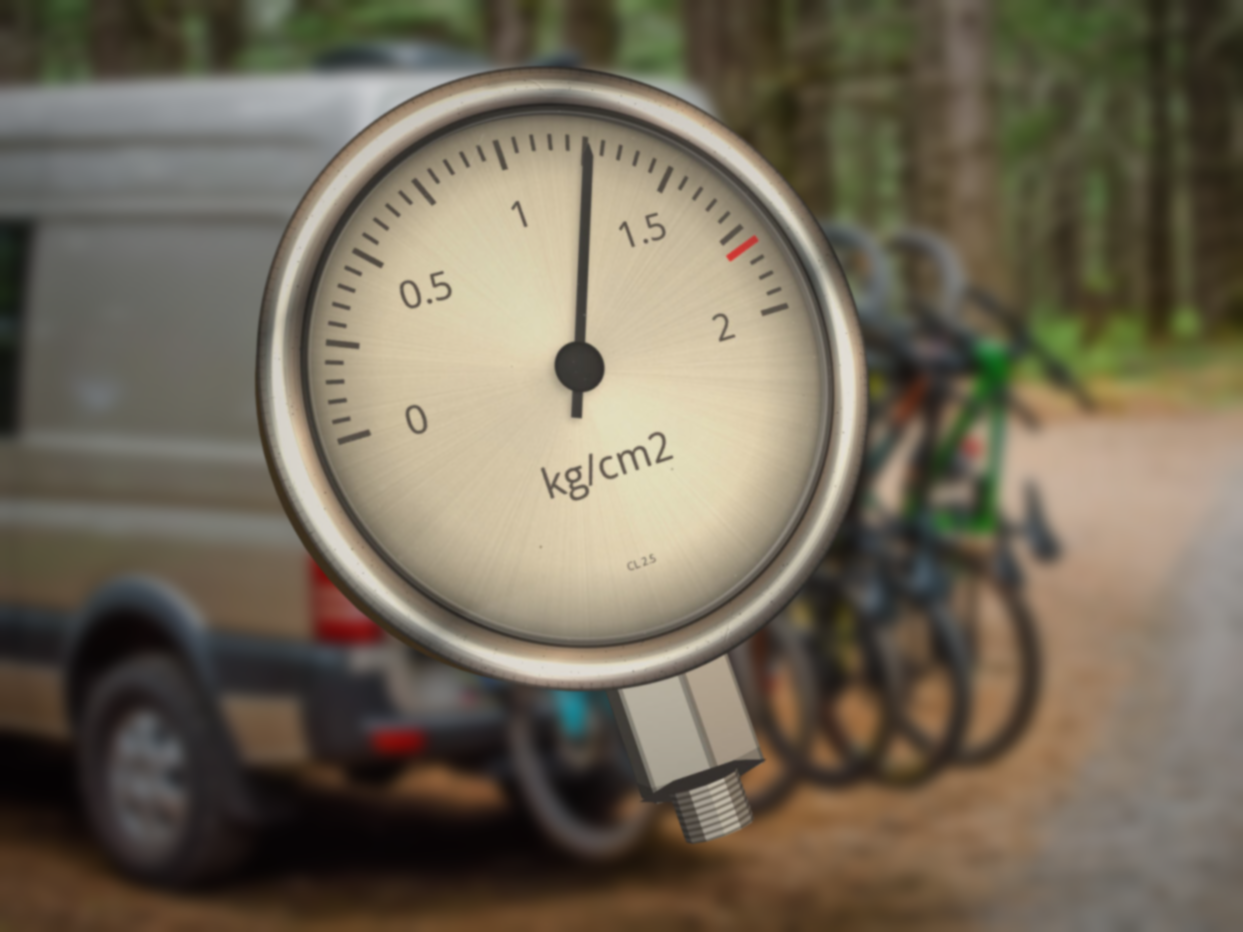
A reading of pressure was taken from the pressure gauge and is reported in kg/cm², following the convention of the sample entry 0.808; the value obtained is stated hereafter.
1.25
